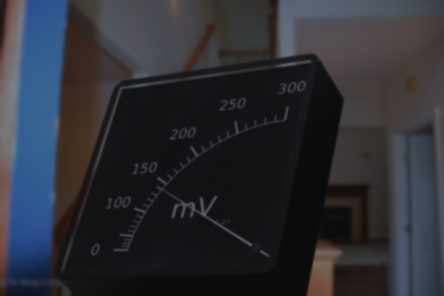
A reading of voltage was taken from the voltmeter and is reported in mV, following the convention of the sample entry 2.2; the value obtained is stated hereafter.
140
